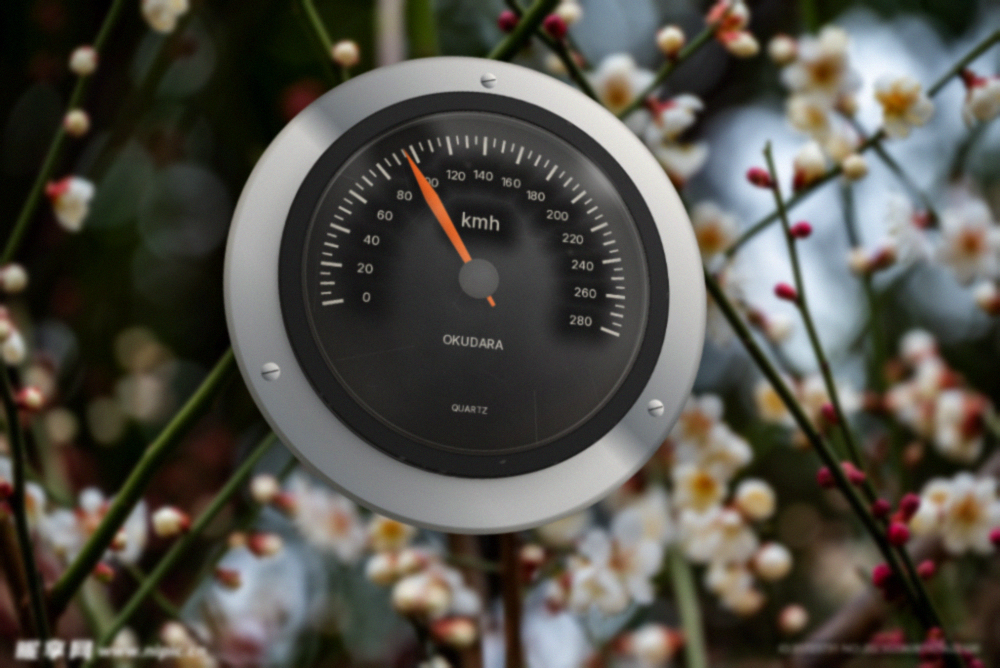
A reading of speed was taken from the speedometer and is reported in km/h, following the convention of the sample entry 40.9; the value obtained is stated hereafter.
95
